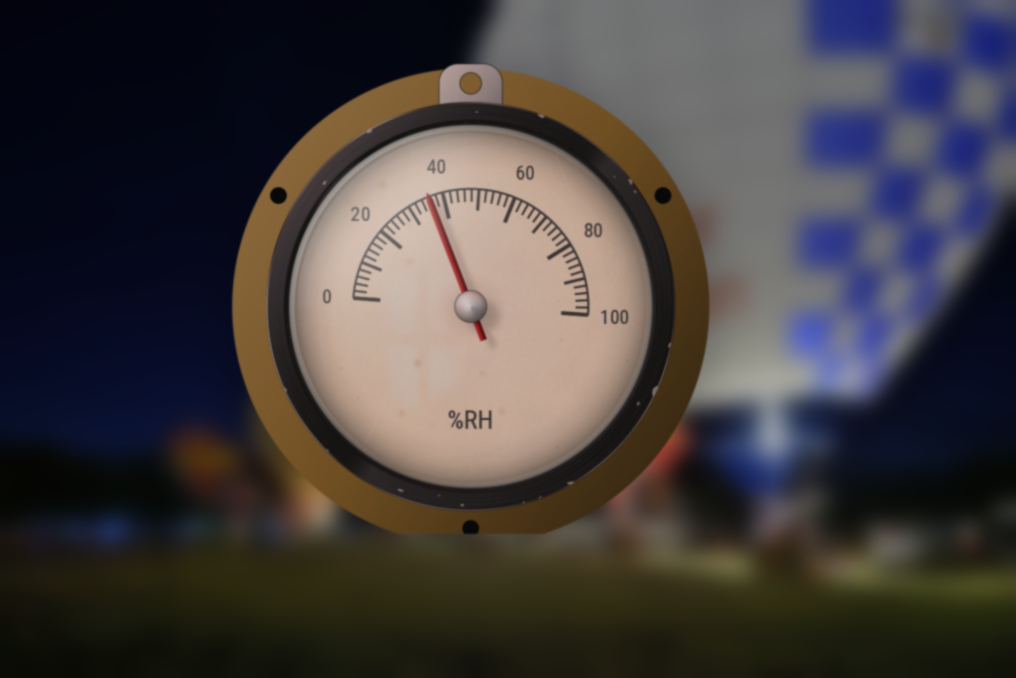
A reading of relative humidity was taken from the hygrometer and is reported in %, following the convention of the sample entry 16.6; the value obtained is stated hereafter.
36
